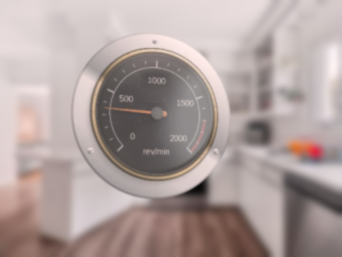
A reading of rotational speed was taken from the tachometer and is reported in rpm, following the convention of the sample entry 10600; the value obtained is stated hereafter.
350
